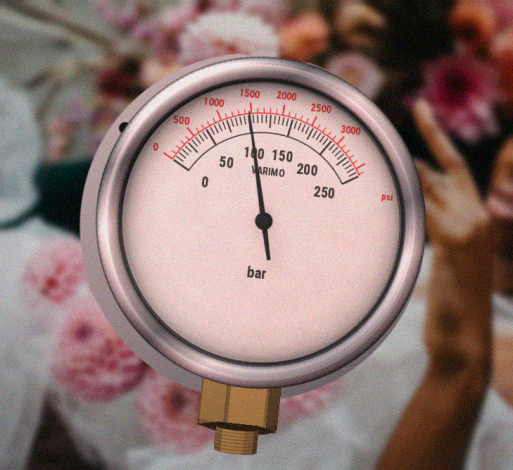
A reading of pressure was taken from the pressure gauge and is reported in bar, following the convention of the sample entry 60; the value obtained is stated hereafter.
100
